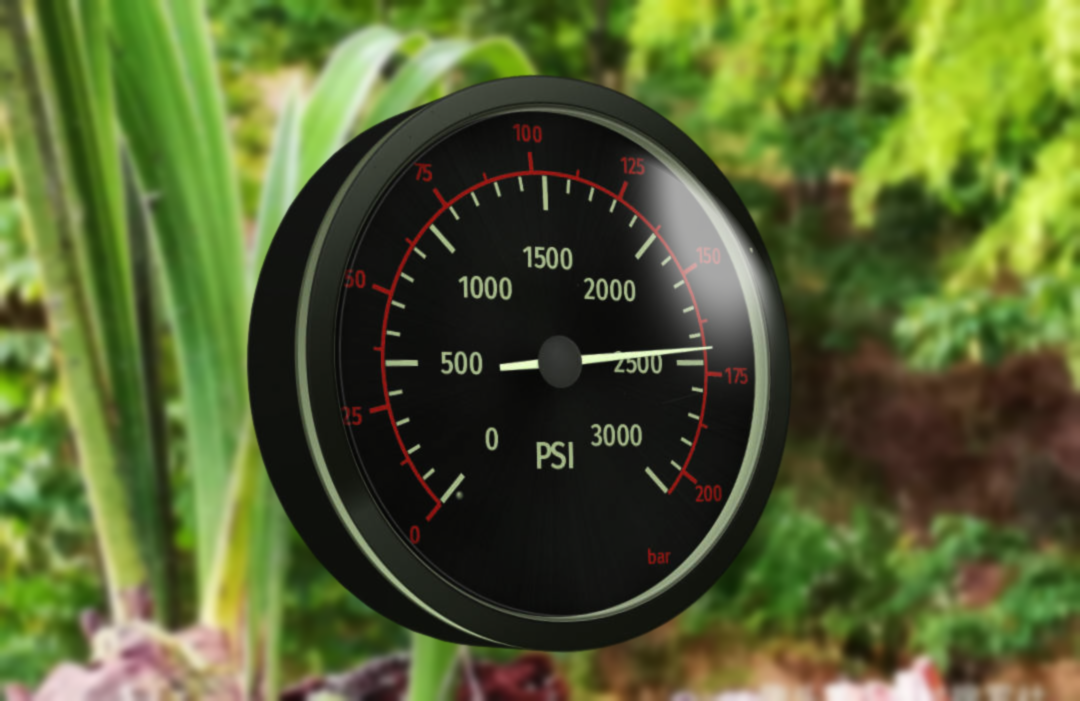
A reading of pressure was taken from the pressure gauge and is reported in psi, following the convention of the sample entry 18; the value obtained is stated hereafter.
2450
